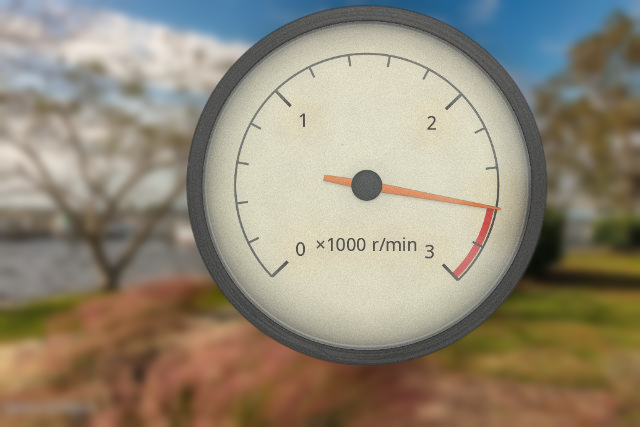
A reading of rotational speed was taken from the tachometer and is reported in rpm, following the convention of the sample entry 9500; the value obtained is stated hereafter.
2600
